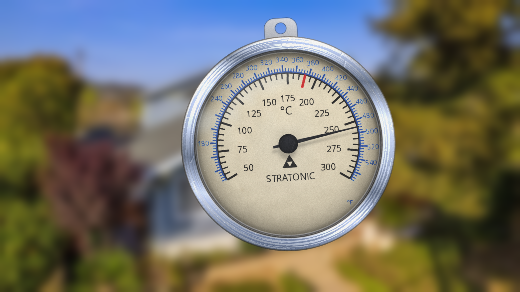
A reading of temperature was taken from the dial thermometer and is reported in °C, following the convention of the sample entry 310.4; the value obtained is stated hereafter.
255
